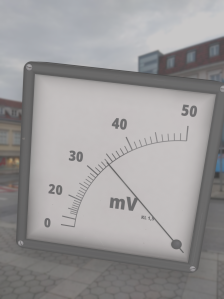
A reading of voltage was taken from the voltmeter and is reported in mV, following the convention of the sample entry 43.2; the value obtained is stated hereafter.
34
